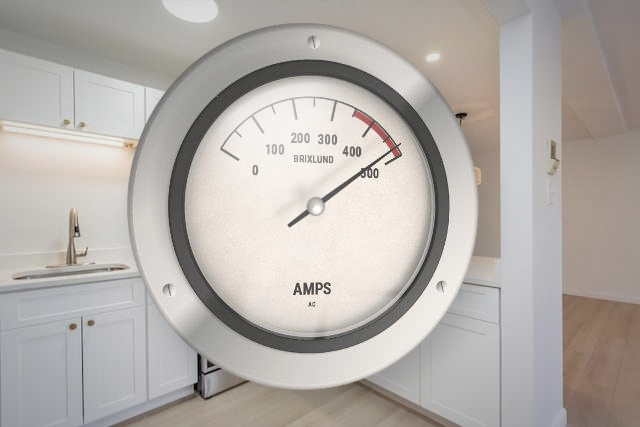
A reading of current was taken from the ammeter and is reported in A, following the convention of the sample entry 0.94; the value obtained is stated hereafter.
475
